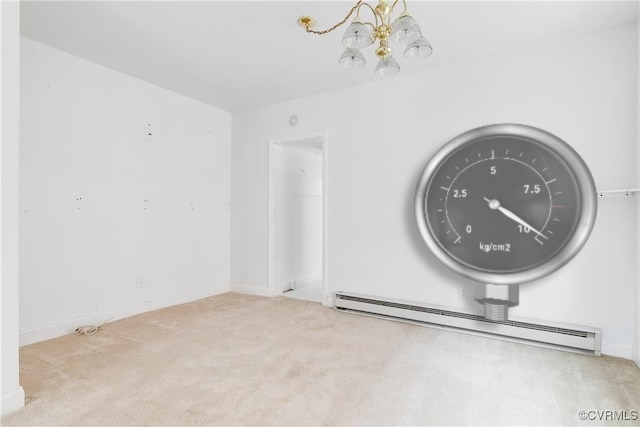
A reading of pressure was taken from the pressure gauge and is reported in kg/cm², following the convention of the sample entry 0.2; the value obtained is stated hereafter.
9.75
